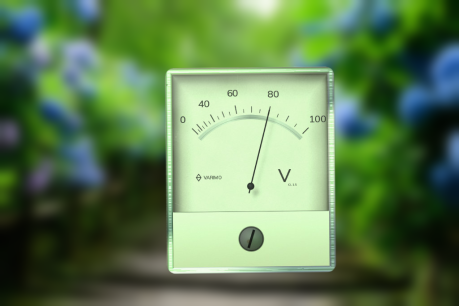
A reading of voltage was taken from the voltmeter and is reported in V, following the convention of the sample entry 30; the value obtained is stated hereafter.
80
